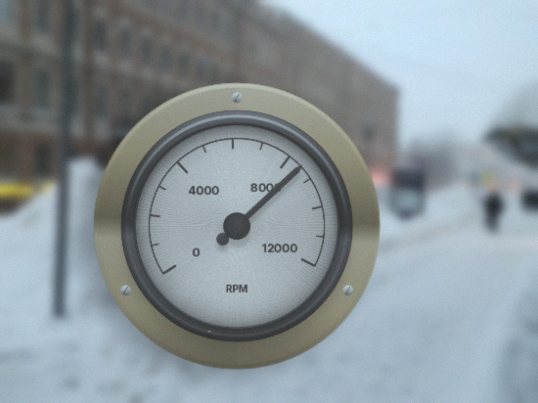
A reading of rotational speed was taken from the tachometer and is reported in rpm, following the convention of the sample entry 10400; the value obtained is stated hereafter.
8500
